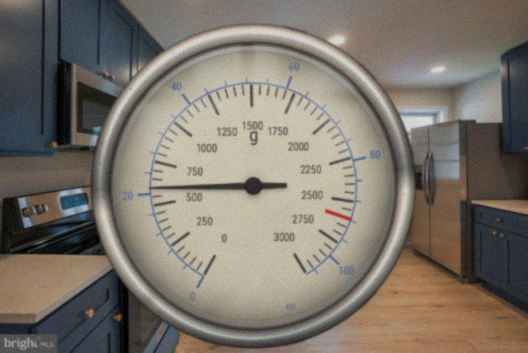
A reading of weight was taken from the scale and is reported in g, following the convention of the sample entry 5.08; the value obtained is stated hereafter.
600
